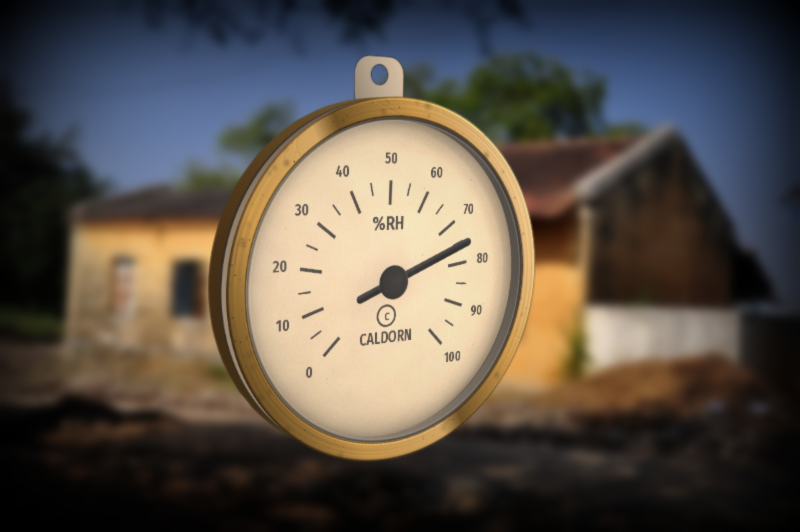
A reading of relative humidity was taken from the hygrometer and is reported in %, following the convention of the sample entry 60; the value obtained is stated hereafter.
75
